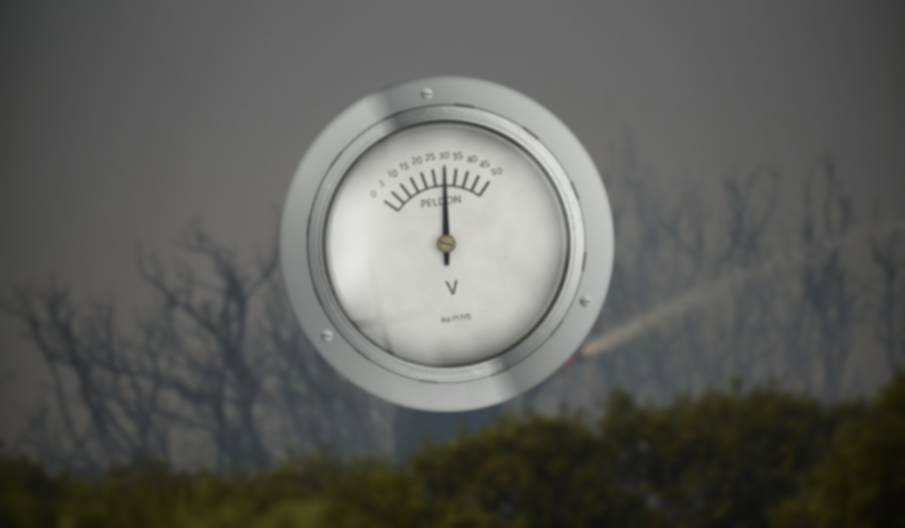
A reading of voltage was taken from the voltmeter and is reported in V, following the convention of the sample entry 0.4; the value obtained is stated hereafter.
30
